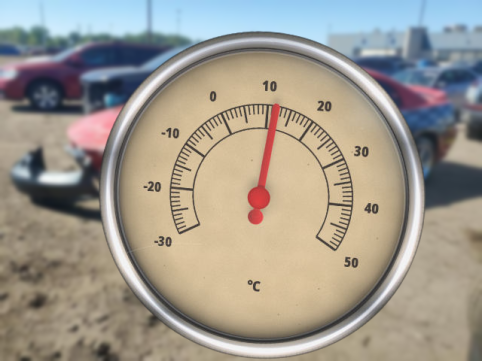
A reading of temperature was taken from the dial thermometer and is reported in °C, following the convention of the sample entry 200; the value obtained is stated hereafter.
12
